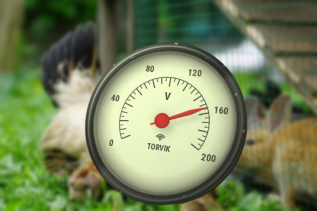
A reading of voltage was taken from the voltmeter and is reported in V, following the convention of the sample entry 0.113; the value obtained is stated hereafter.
155
